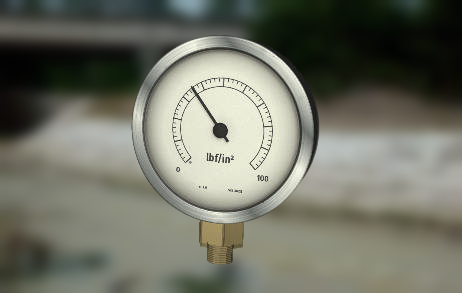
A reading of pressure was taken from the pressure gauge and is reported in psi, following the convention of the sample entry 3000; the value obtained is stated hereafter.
36
